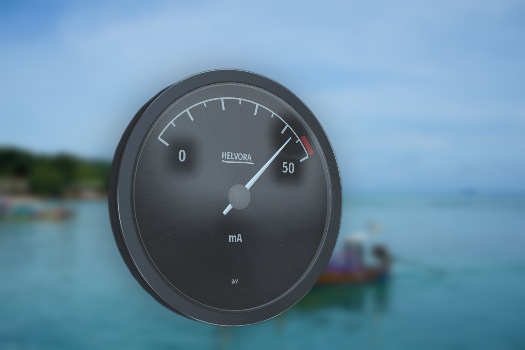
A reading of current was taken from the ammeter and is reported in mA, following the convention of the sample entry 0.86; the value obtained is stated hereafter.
42.5
